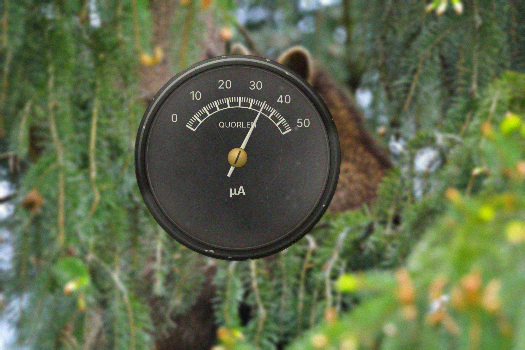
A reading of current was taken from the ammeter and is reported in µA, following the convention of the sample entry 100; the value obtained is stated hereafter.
35
